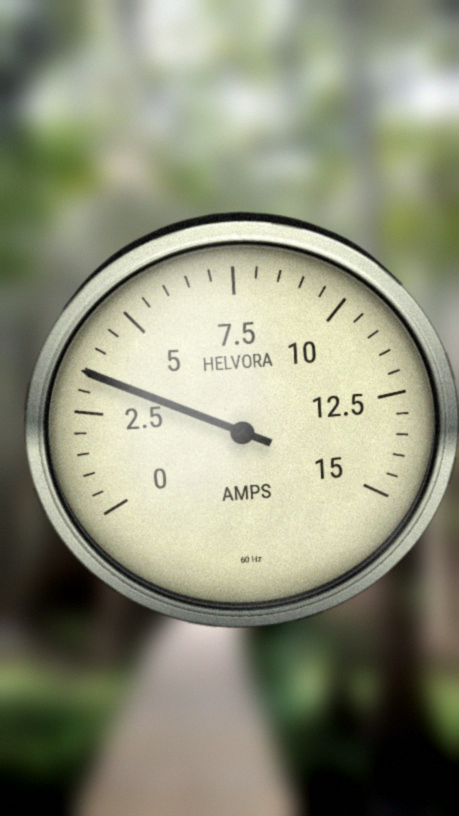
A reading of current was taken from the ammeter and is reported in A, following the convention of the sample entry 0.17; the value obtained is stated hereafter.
3.5
